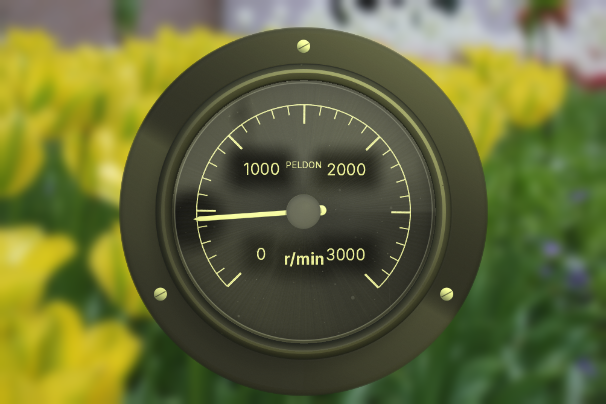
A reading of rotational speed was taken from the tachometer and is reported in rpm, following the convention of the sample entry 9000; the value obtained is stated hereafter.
450
